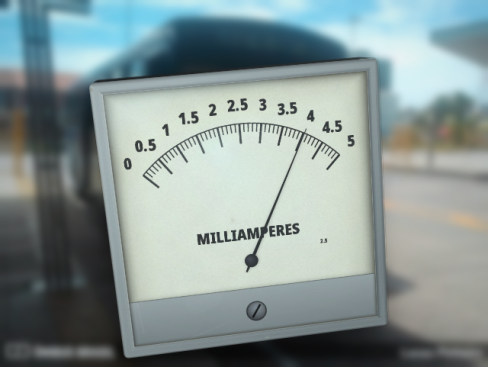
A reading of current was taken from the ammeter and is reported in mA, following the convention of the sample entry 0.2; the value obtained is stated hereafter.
4
